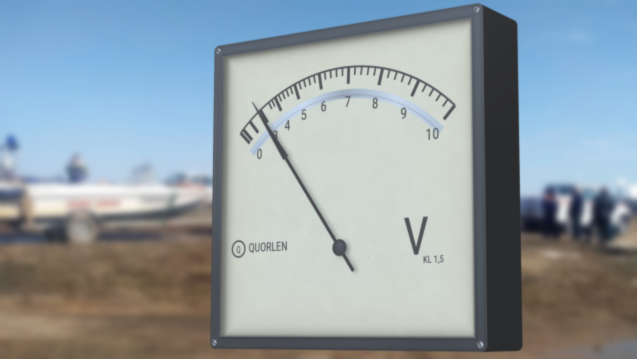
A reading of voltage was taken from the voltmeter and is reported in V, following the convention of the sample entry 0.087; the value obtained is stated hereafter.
3
